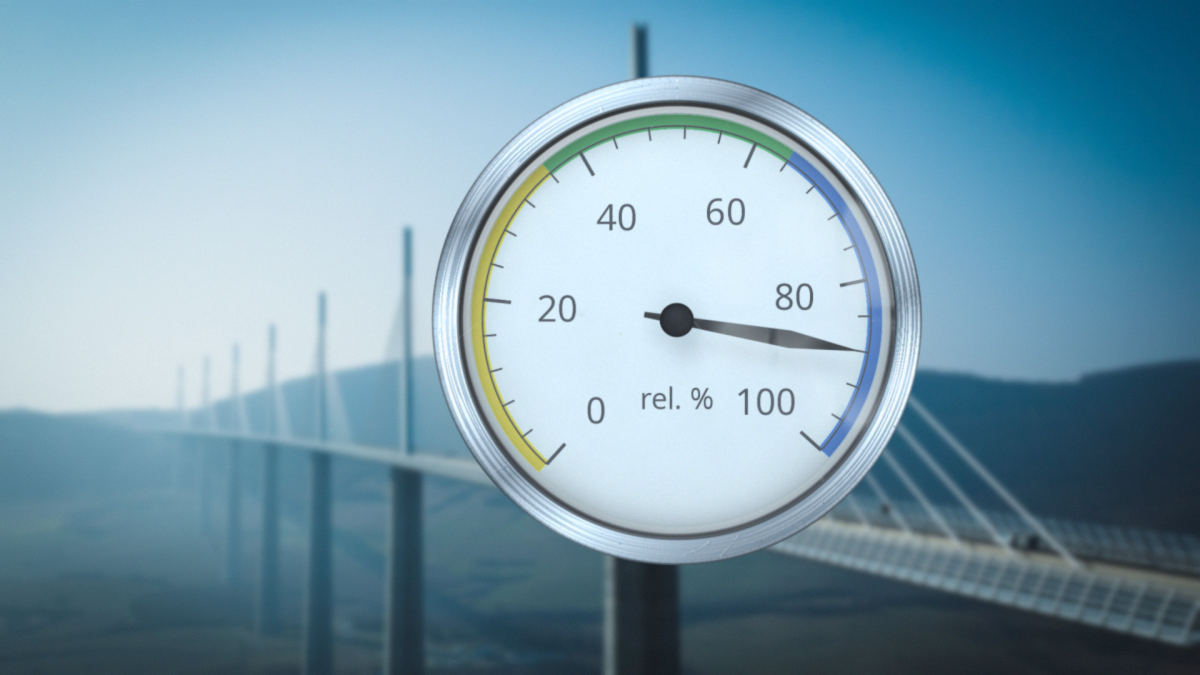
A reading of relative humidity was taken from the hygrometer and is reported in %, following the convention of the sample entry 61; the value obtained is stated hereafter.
88
